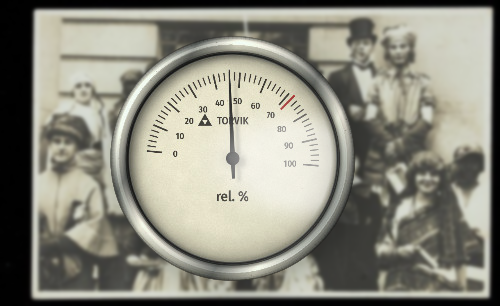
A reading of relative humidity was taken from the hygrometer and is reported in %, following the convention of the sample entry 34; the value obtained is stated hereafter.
46
